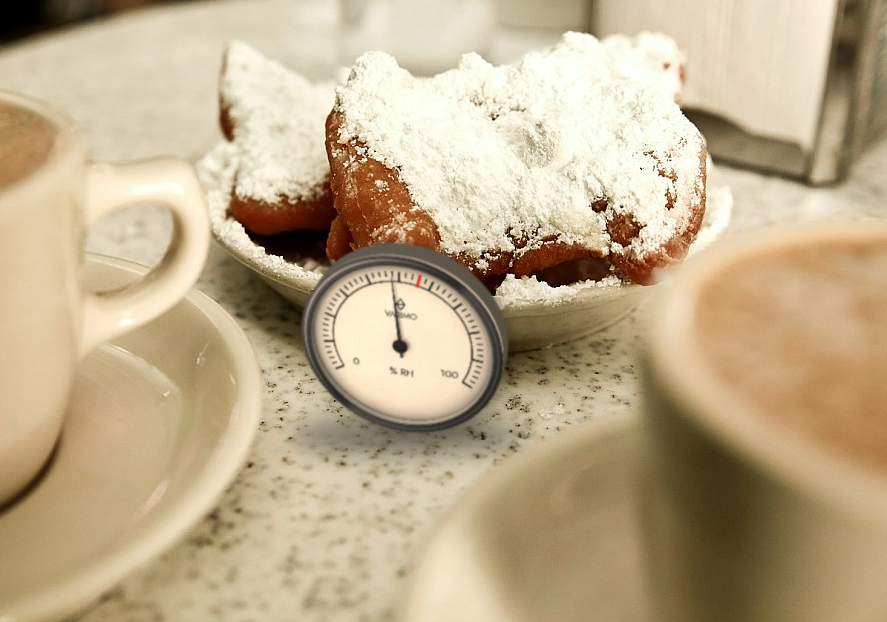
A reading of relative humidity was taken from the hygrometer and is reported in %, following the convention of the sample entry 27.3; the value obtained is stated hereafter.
48
